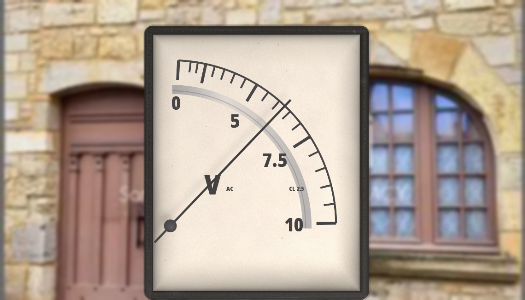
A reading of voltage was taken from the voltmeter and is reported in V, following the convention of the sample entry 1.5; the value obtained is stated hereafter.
6.25
